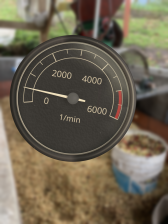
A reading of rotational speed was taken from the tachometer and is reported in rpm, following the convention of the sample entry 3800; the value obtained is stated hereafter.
500
